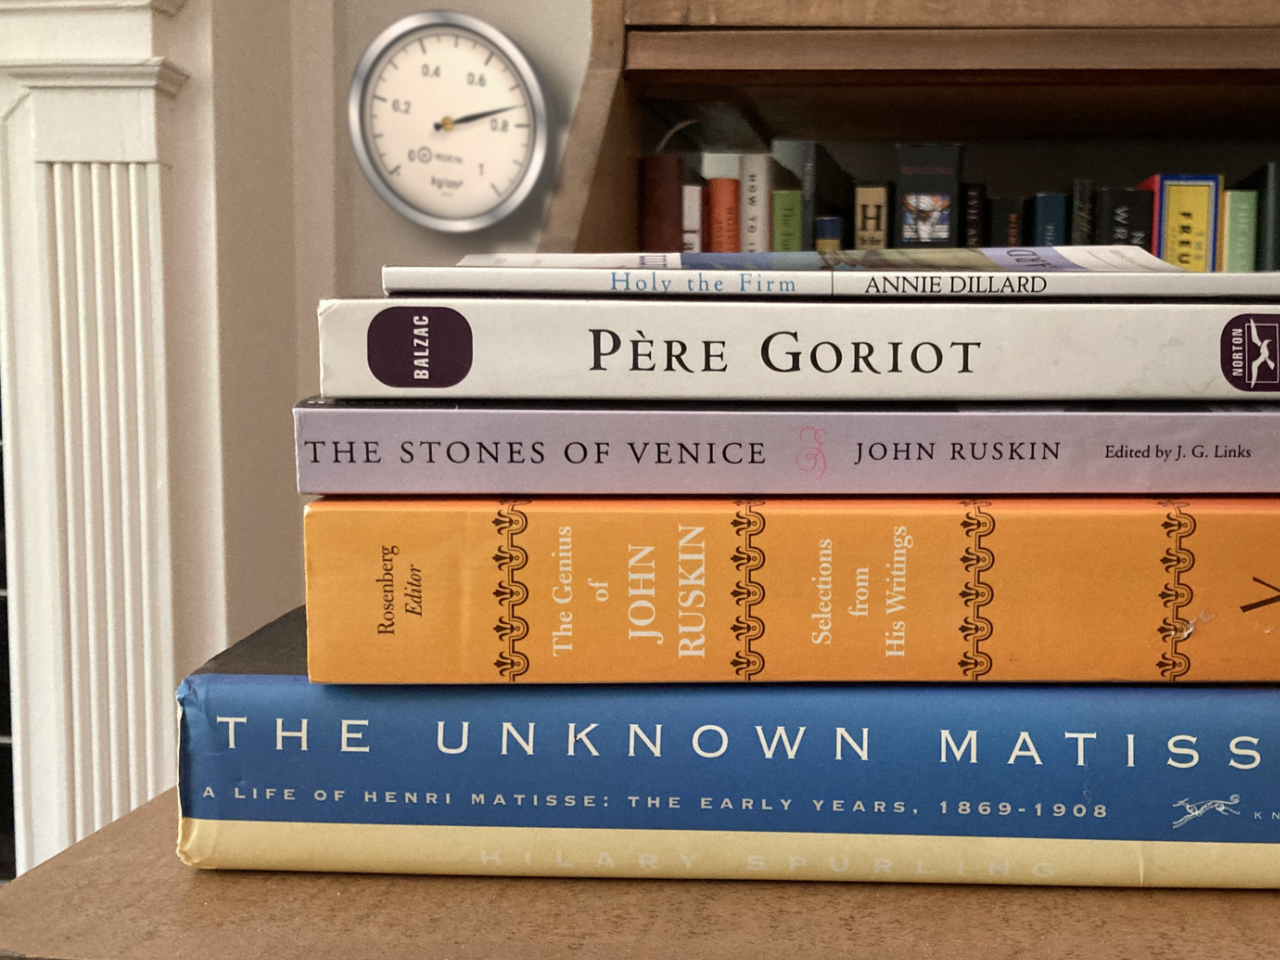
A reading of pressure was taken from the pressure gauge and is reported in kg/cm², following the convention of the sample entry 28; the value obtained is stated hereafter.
0.75
